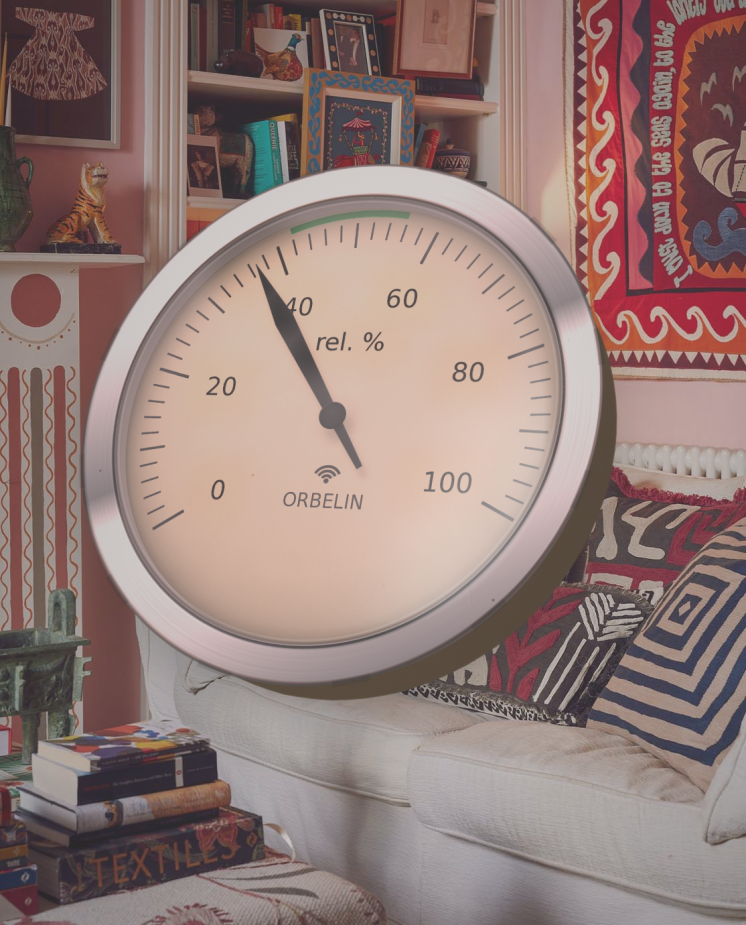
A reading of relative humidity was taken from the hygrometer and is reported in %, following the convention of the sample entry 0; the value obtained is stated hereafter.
37
